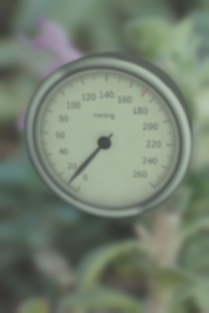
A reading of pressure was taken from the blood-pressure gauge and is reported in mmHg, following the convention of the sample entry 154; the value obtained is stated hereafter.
10
